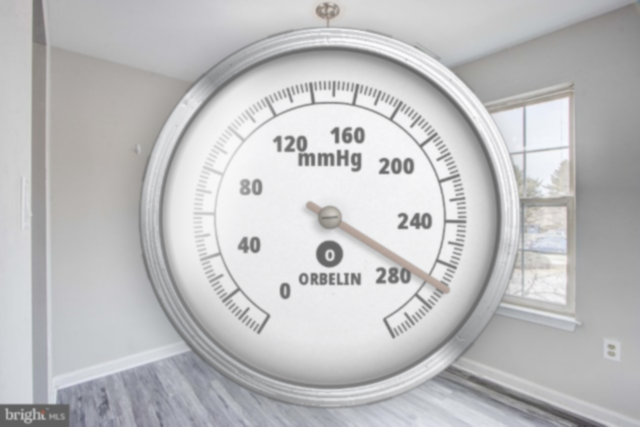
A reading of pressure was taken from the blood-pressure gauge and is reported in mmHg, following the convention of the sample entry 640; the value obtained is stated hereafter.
270
